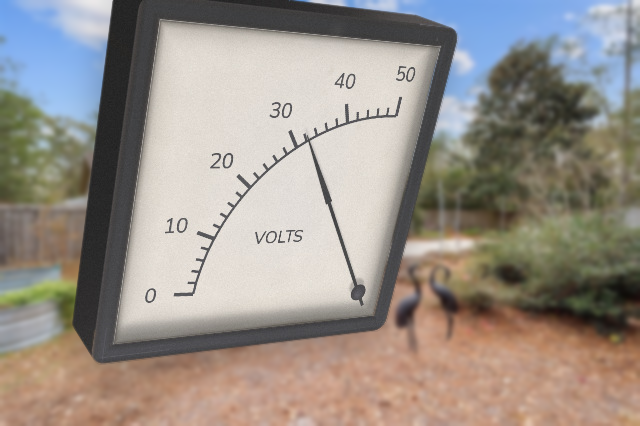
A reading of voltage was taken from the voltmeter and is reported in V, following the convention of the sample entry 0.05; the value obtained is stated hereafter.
32
